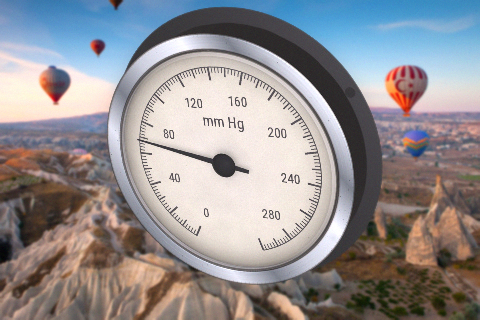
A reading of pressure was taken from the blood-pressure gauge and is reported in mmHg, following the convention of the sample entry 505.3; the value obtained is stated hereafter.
70
